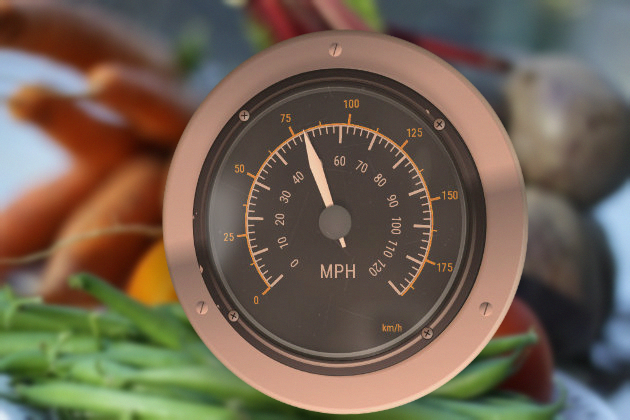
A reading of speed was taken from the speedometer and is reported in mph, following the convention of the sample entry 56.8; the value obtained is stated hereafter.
50
